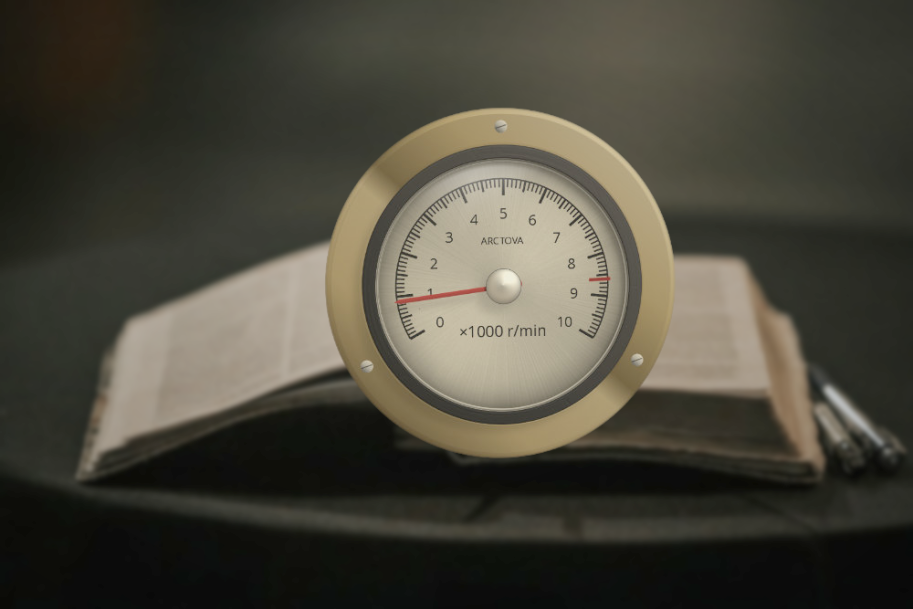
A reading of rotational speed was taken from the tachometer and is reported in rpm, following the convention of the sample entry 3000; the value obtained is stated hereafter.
900
